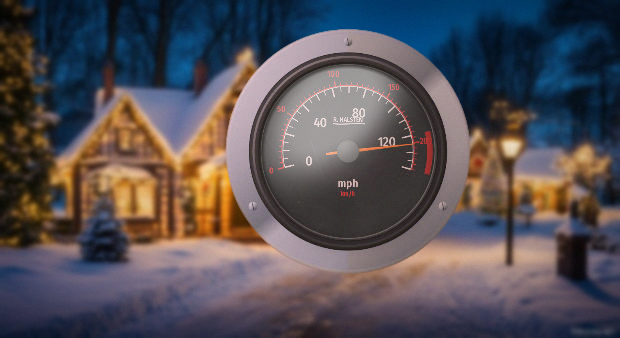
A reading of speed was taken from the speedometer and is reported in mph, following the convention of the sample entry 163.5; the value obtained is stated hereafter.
125
